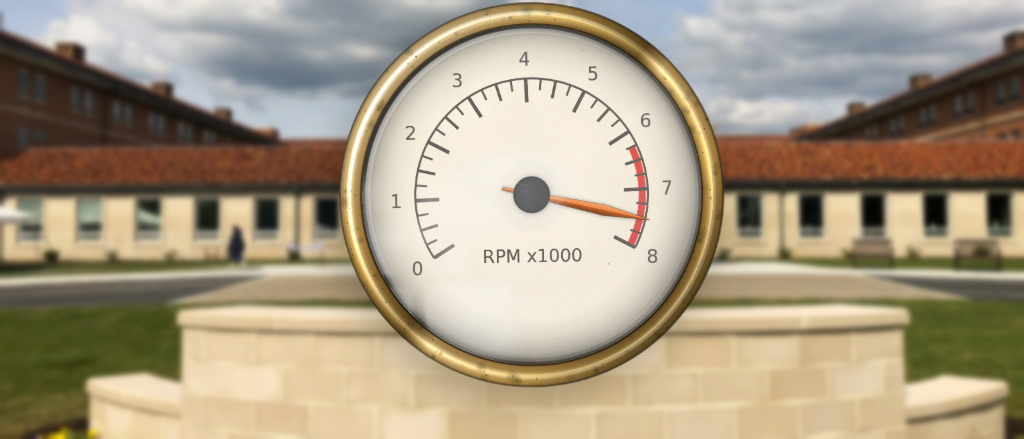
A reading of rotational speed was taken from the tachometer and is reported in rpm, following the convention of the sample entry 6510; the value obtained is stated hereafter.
7500
